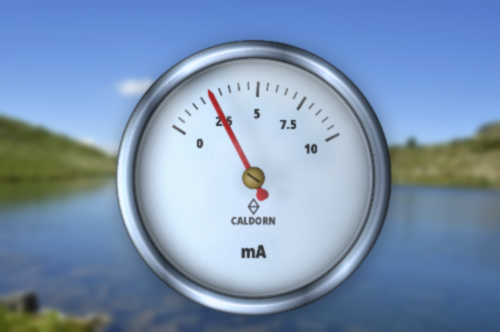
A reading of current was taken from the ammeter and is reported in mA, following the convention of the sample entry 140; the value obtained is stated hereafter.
2.5
